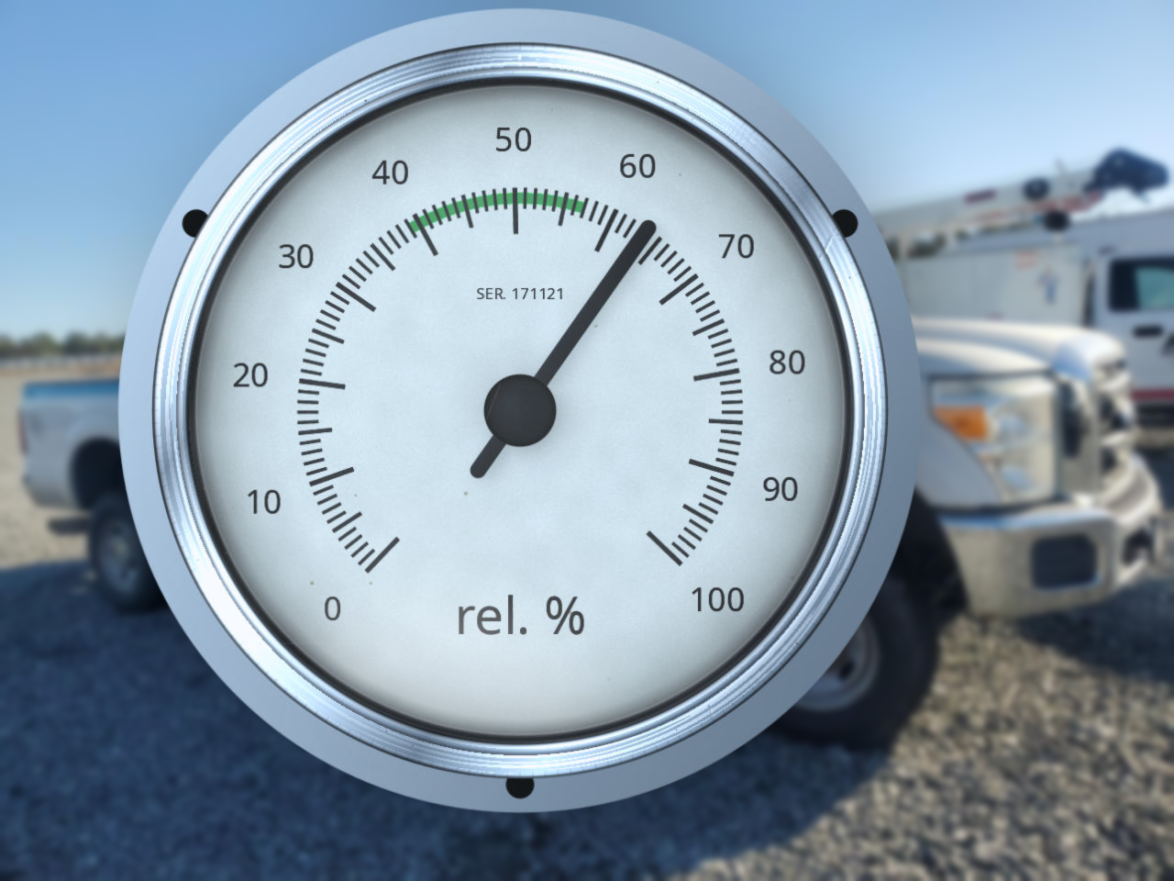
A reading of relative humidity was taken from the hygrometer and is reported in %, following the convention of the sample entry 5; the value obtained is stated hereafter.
63.5
